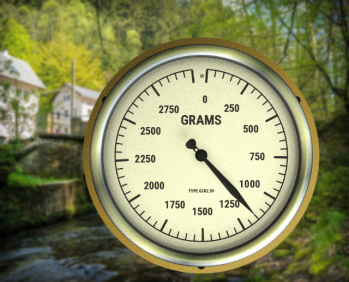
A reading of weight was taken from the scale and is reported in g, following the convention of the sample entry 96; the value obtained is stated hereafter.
1150
